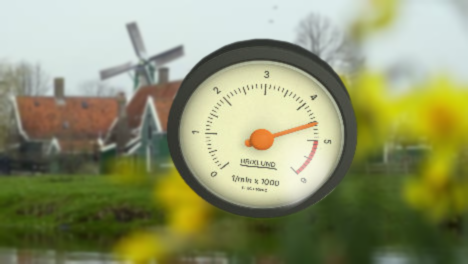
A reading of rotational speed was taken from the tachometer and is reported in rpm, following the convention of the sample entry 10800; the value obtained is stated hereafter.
4500
